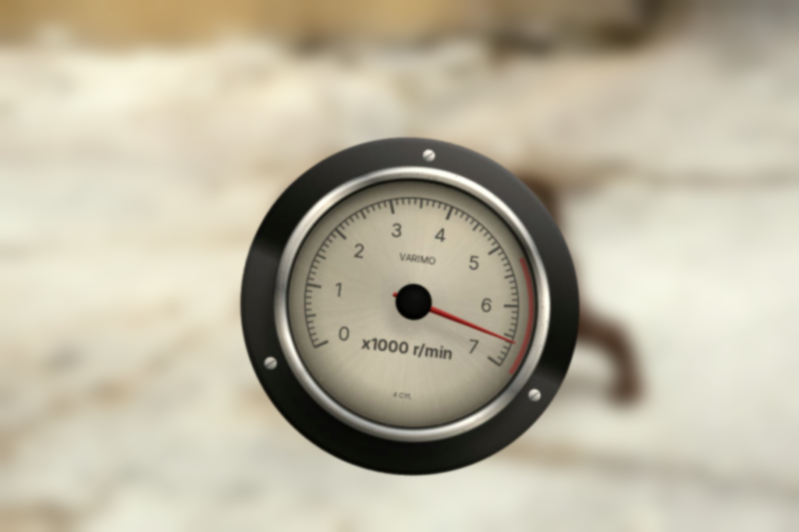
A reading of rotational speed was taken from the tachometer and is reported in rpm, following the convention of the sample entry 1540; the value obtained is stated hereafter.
6600
